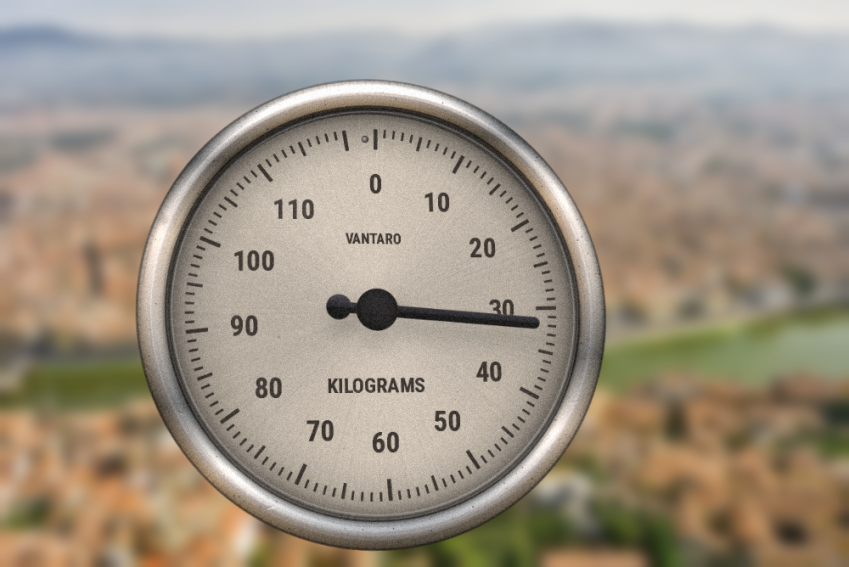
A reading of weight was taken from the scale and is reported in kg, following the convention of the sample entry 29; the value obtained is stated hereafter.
32
